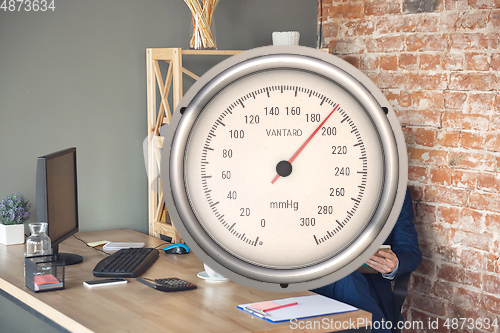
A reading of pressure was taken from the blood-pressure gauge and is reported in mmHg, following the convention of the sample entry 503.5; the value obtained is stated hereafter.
190
